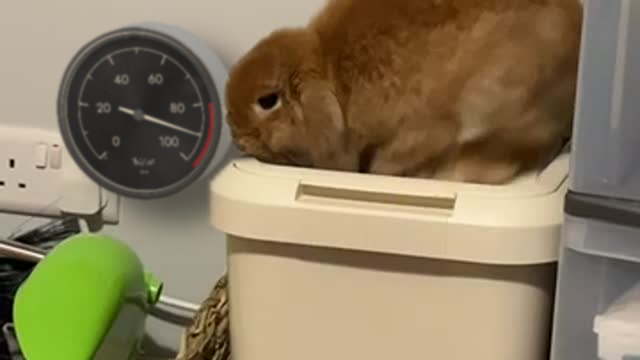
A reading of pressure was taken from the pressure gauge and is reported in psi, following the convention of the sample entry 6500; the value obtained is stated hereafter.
90
